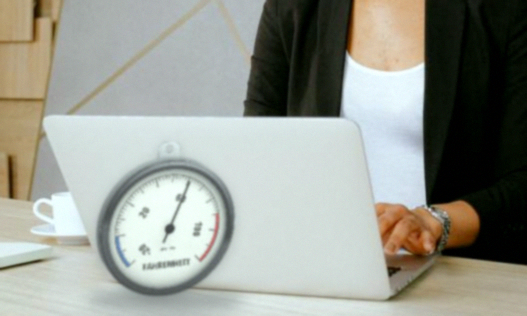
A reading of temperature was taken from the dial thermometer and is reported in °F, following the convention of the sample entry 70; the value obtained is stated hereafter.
60
